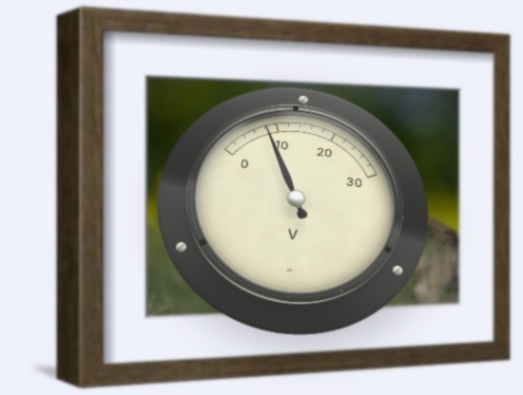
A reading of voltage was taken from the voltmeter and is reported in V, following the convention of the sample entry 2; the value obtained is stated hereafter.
8
